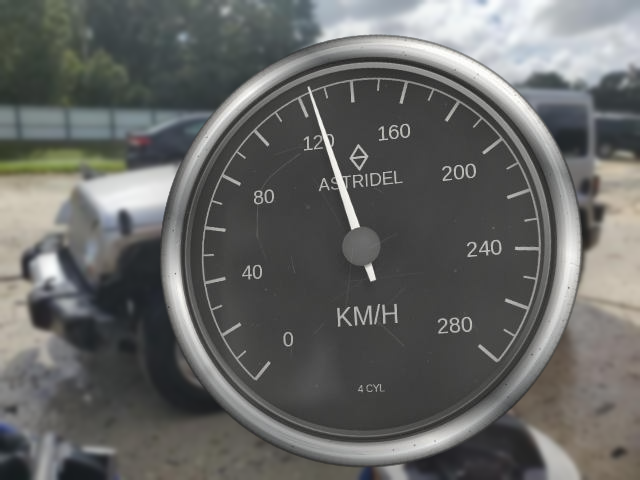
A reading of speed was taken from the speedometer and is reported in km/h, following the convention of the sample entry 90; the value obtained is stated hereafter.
125
